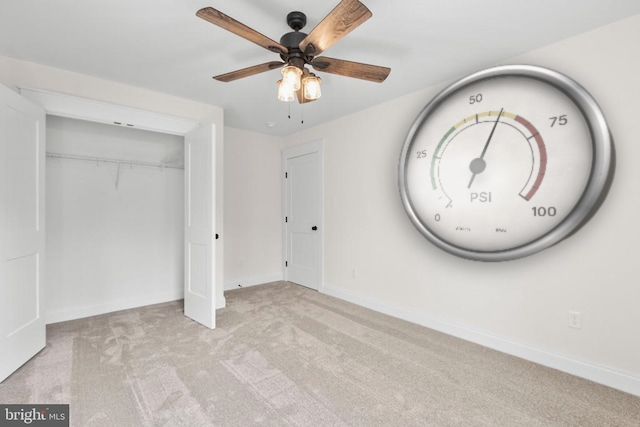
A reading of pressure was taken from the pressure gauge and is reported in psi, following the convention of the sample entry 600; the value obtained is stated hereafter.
60
